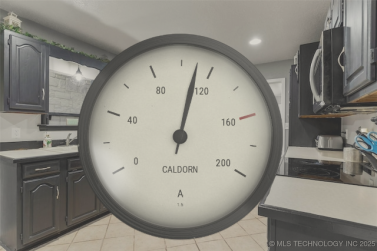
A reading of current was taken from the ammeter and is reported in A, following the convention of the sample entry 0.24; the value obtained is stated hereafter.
110
